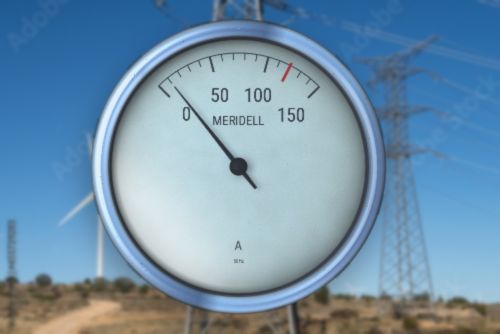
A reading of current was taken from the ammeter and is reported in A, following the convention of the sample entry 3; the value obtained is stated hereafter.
10
